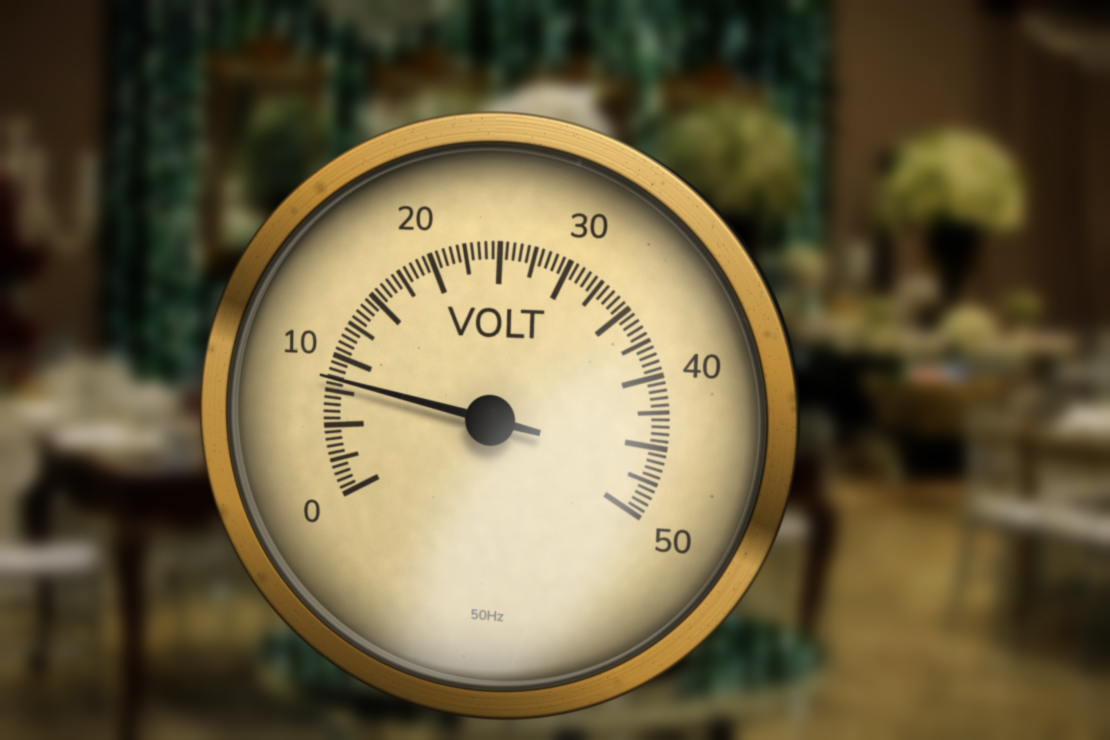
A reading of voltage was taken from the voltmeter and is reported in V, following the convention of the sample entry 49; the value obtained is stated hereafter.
8.5
